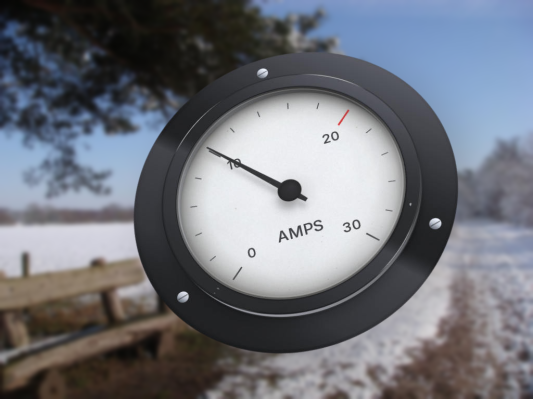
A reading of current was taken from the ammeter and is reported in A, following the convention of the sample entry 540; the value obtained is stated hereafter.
10
